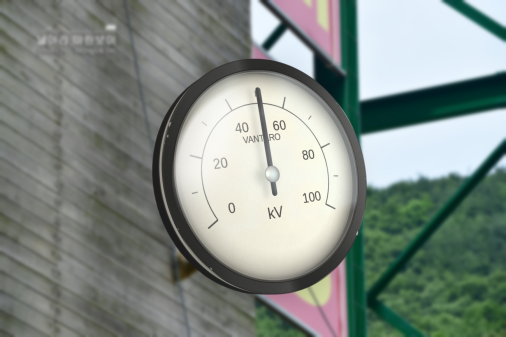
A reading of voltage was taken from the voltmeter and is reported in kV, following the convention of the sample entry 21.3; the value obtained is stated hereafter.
50
